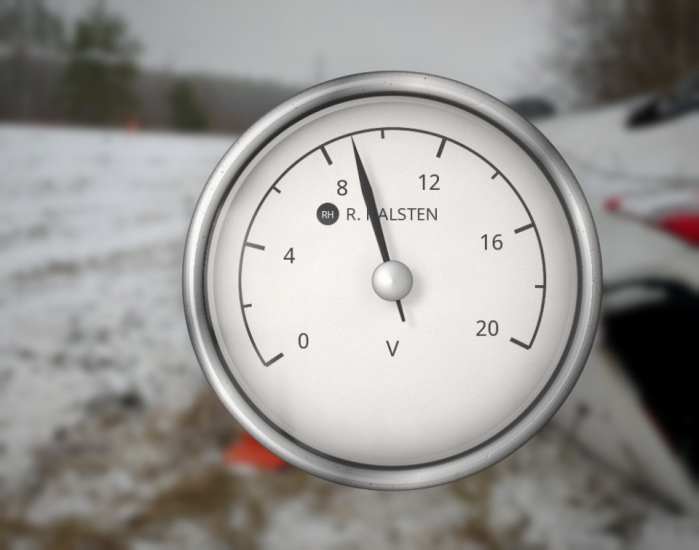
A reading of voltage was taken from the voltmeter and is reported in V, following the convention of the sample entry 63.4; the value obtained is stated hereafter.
9
